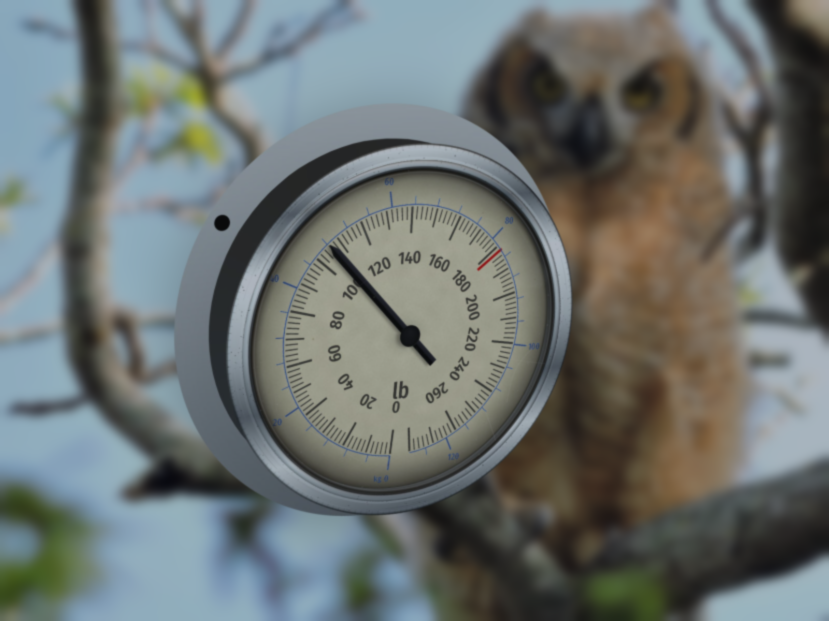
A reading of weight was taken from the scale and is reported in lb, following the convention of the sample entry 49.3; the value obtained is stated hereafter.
106
